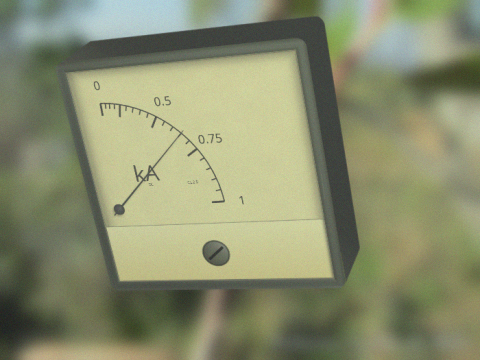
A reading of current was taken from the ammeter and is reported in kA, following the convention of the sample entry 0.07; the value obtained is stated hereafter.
0.65
